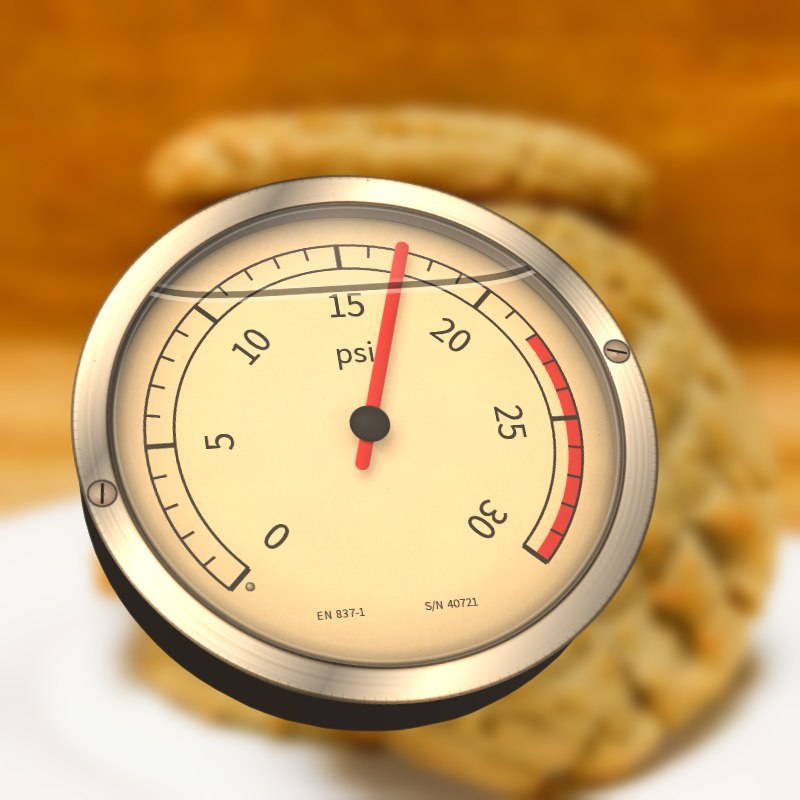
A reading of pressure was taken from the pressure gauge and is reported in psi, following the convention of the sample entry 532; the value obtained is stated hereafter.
17
